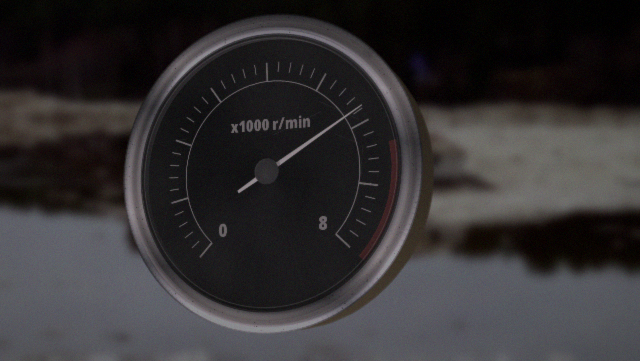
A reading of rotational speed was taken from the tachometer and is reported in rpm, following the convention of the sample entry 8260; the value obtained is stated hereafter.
5800
